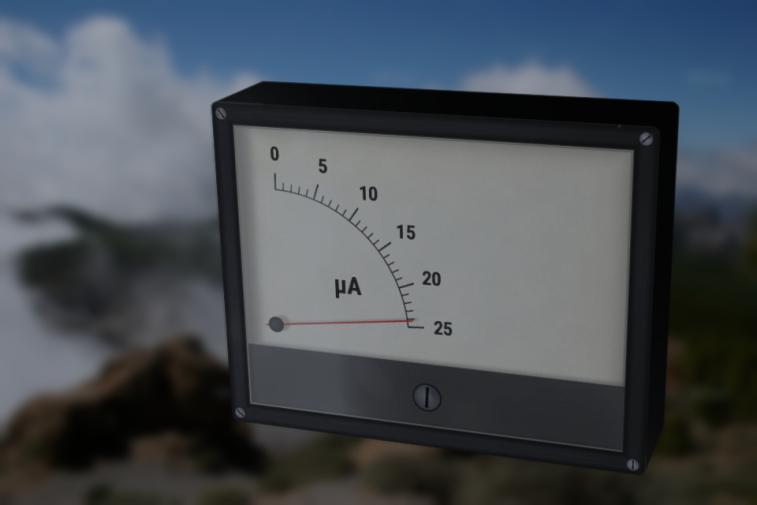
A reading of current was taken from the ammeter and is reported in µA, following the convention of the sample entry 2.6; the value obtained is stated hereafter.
24
